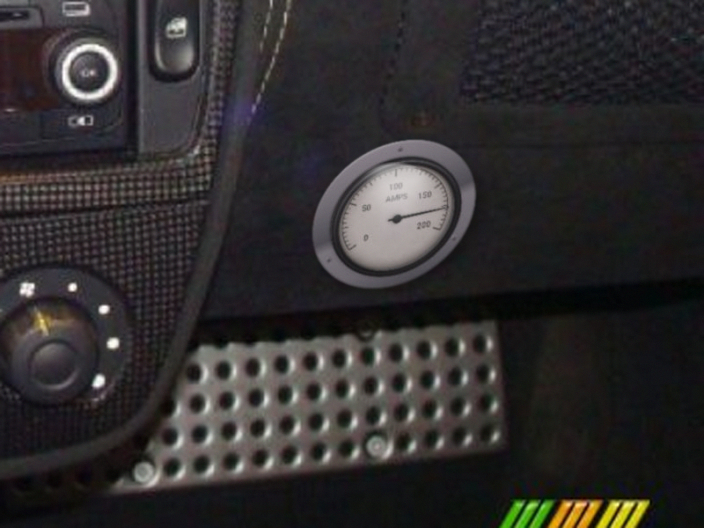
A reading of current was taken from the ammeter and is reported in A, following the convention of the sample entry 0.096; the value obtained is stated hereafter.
175
